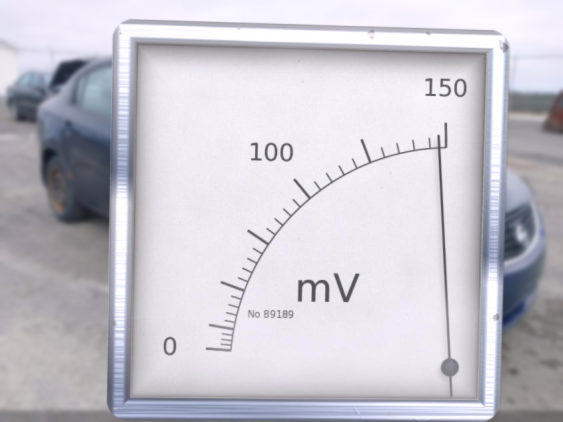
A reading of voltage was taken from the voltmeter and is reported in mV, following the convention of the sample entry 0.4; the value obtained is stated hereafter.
147.5
